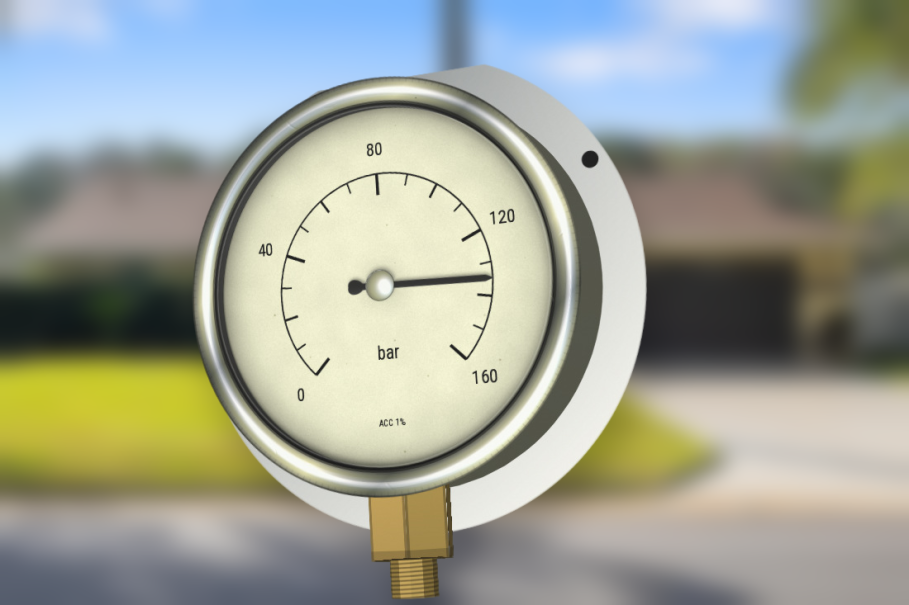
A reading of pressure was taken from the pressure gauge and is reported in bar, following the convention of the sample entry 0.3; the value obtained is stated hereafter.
135
